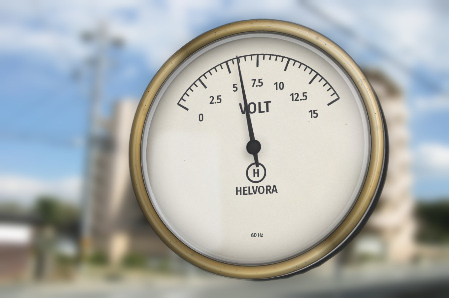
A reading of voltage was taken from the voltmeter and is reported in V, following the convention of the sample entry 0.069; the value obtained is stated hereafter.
6
